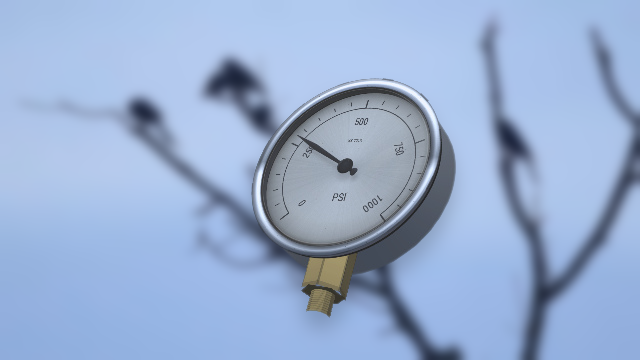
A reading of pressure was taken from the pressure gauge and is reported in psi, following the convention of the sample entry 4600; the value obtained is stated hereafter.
275
